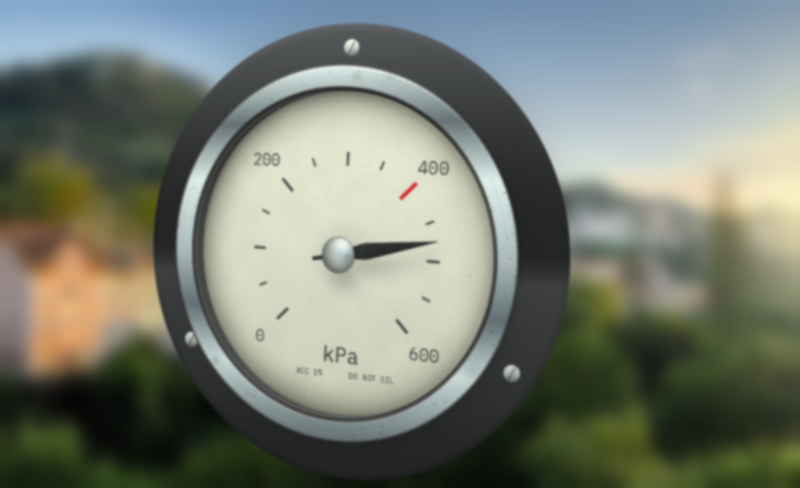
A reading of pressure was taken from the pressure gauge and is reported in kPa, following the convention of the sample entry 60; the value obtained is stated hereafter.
475
